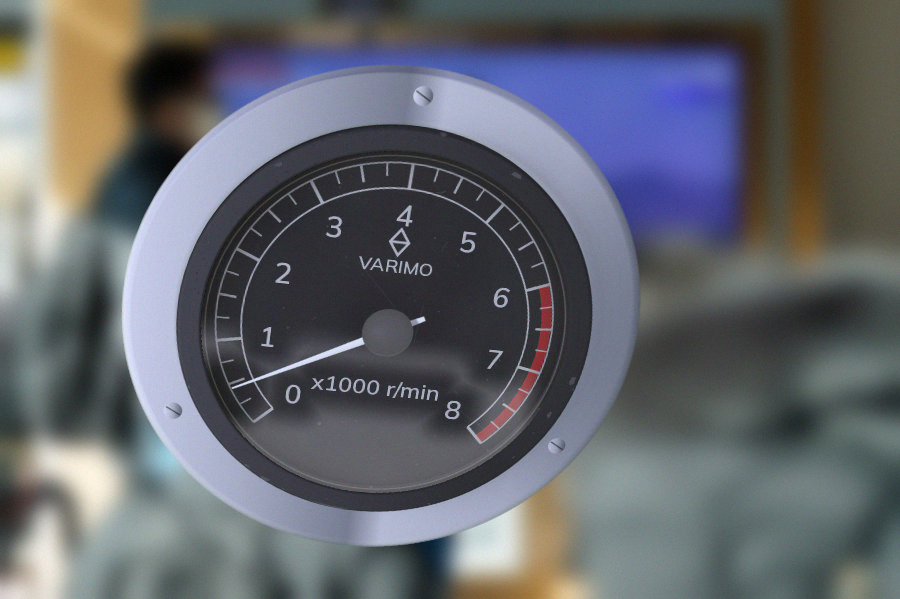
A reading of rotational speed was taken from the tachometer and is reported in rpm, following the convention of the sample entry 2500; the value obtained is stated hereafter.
500
